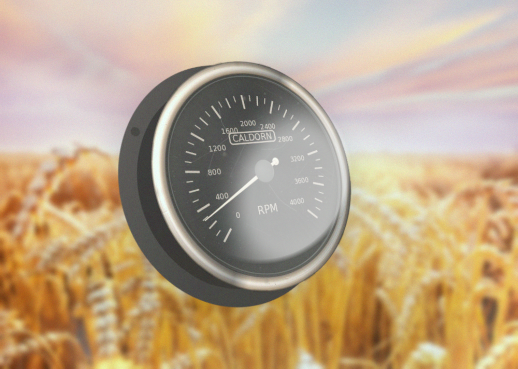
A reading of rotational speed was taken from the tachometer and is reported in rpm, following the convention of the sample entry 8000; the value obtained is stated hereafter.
300
